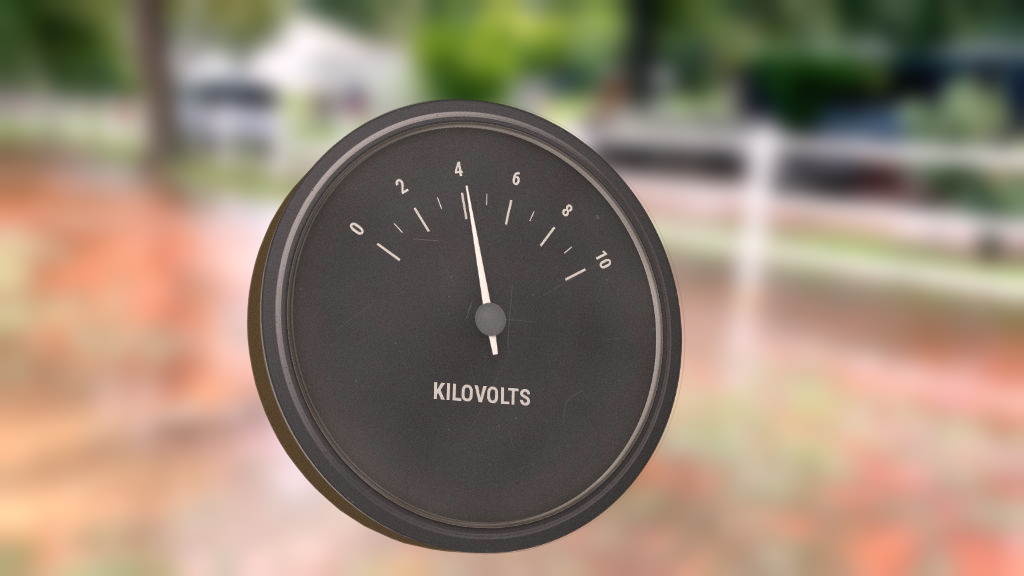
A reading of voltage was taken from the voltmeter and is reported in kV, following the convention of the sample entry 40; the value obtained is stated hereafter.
4
